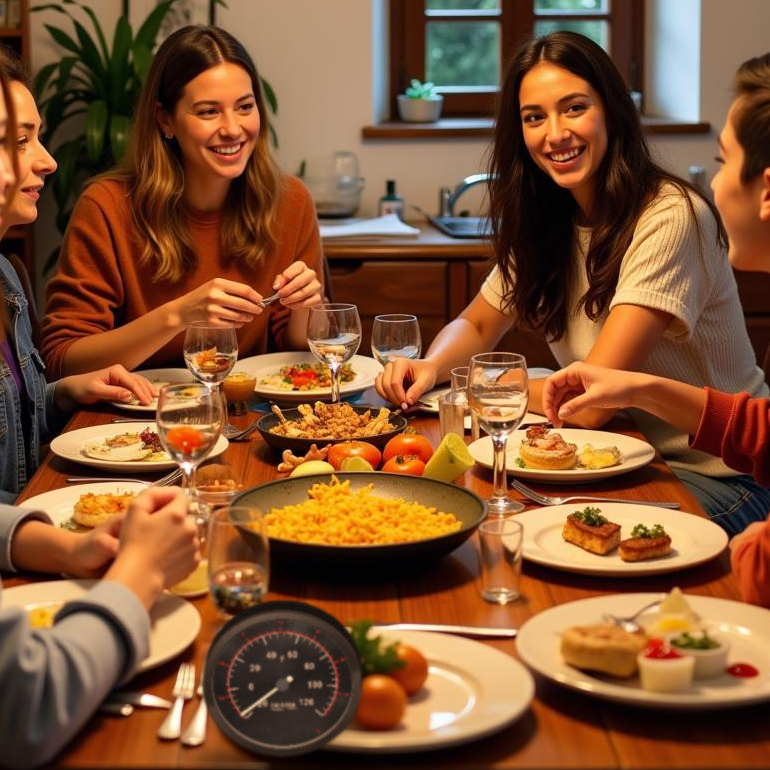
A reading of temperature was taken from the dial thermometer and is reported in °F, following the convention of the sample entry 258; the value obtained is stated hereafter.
-16
